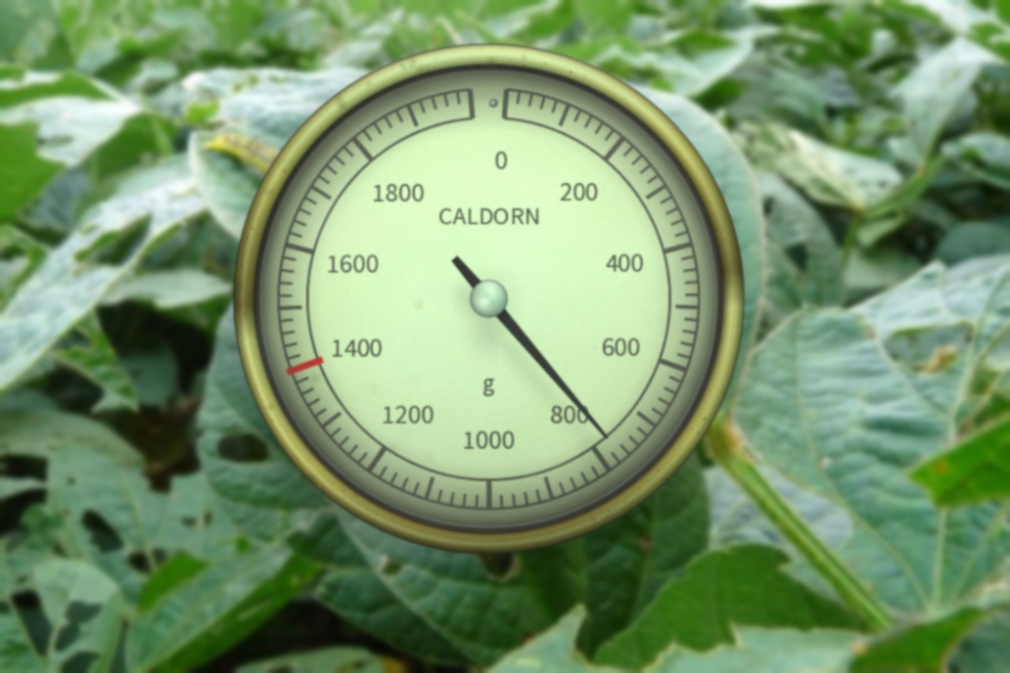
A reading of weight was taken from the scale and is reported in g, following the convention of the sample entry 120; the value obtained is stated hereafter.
770
